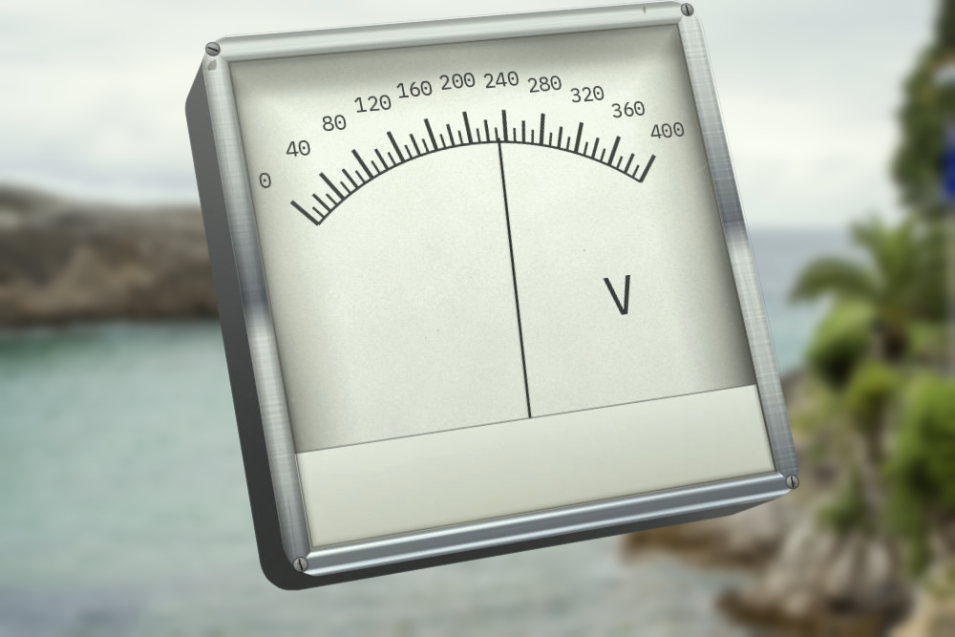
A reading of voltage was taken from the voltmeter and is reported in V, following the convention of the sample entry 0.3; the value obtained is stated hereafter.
230
